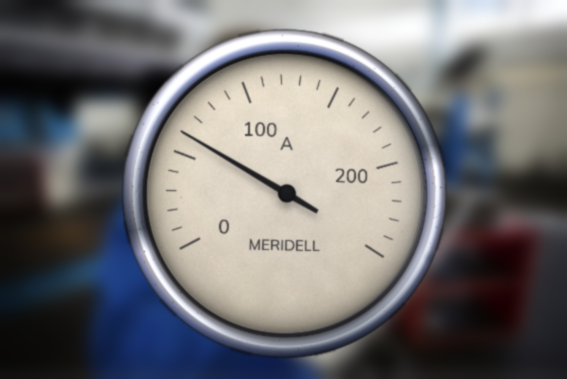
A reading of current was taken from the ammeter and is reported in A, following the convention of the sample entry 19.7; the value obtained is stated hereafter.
60
